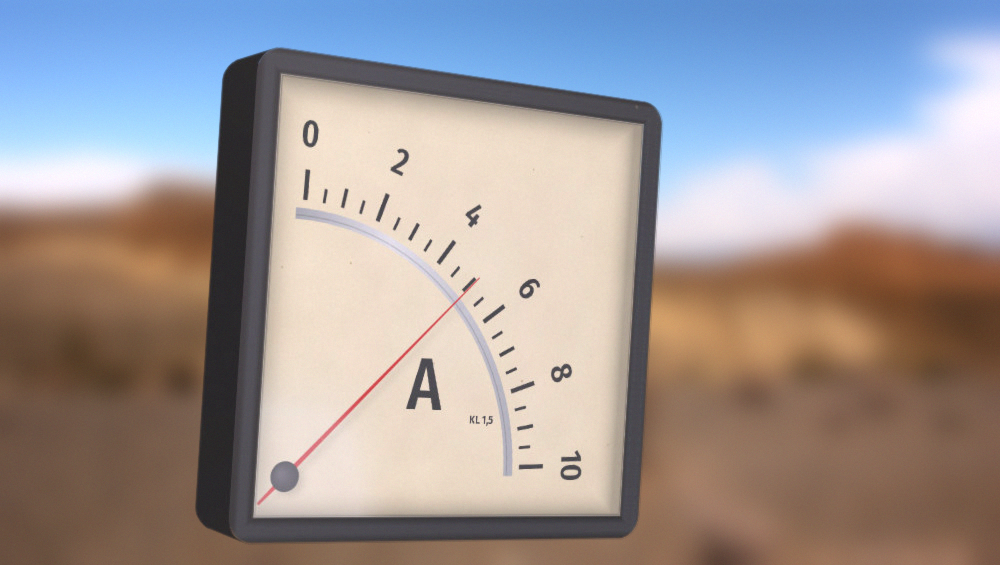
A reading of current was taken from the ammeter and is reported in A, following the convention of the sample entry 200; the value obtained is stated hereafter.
5
